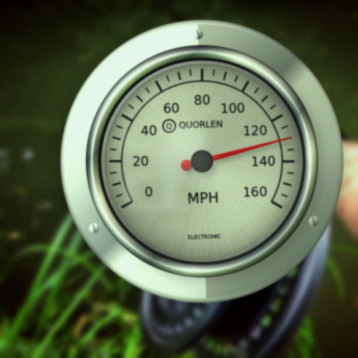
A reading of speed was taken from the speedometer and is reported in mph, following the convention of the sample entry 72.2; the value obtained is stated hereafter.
130
